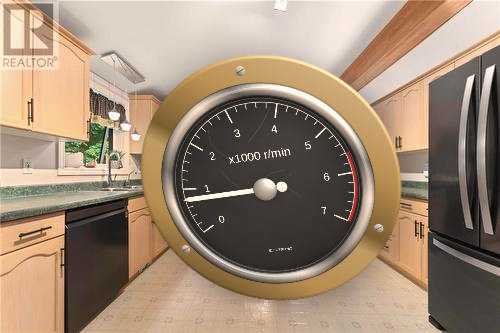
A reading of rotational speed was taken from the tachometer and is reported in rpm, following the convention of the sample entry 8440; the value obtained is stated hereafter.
800
